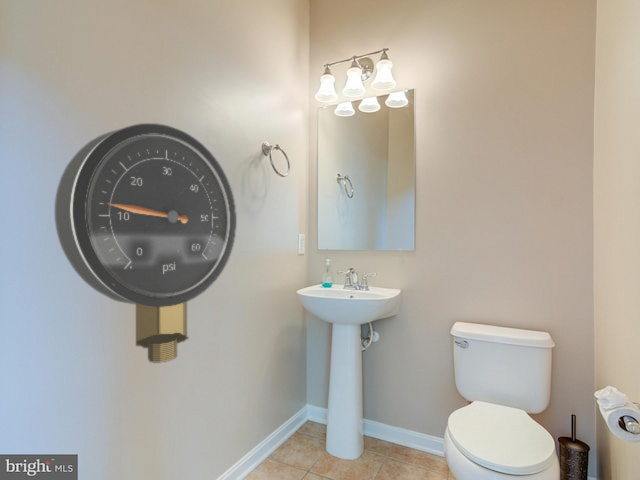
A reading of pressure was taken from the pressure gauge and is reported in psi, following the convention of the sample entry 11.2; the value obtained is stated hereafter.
12
